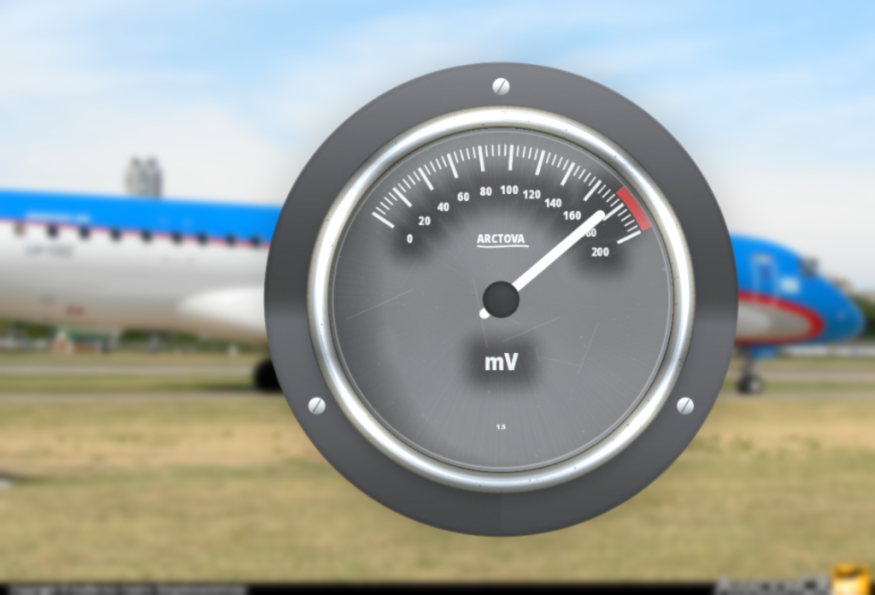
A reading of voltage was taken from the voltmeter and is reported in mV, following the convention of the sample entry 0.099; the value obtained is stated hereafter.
176
